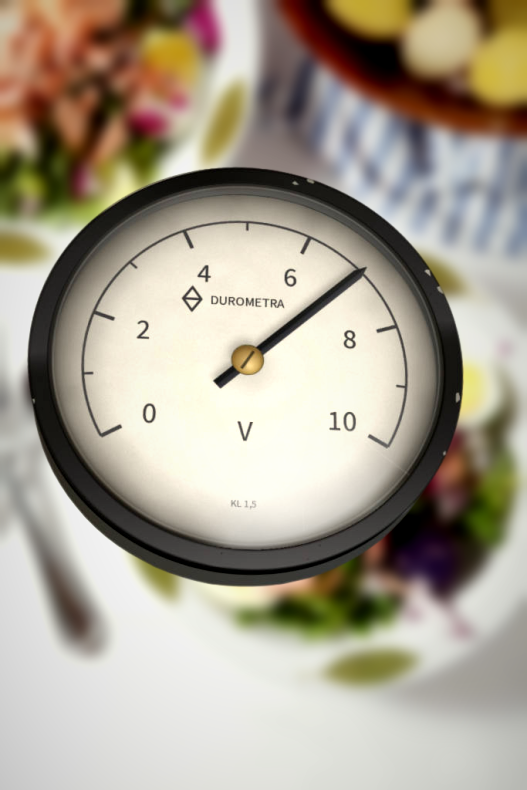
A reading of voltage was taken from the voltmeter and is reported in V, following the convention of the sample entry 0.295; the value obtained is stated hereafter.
7
